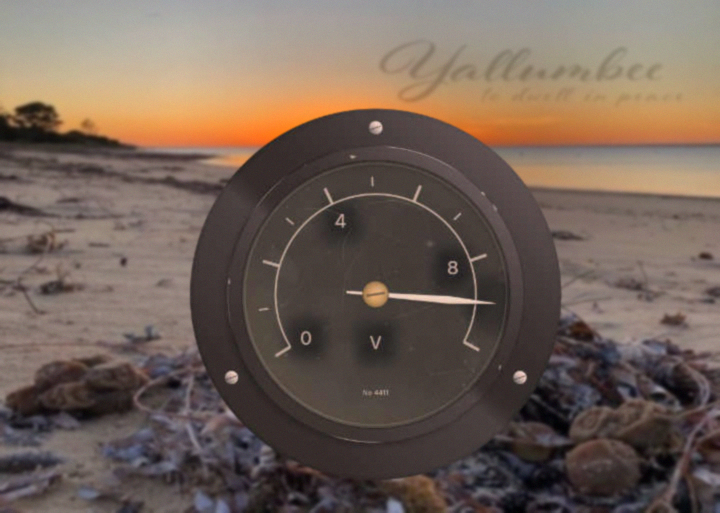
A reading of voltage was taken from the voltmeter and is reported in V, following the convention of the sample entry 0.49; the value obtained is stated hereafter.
9
